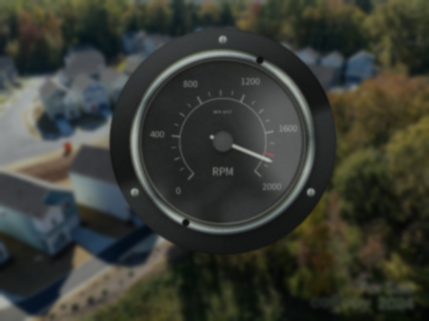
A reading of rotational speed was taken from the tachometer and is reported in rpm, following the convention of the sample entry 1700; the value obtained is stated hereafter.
1850
